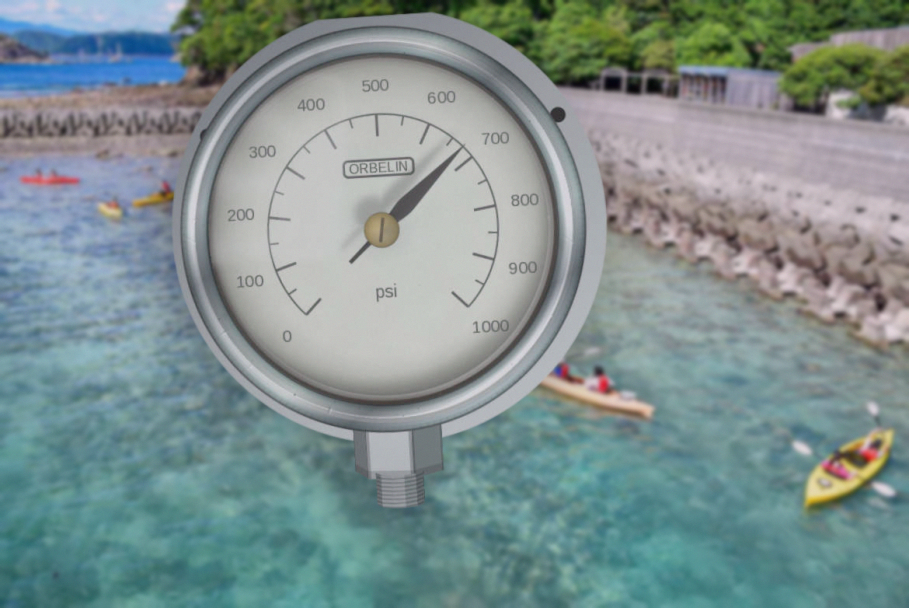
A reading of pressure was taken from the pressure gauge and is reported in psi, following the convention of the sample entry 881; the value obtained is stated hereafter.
675
